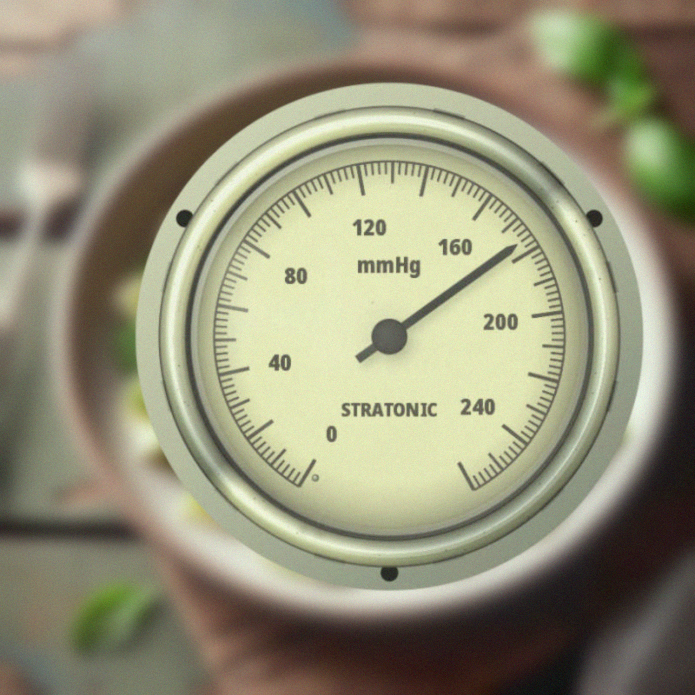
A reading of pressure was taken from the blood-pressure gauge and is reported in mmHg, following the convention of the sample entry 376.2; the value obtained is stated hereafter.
176
